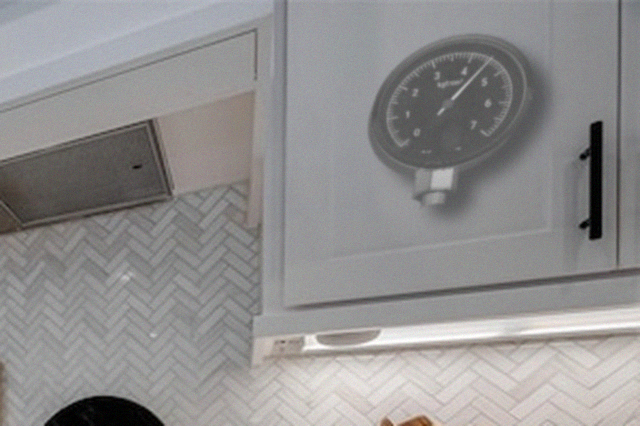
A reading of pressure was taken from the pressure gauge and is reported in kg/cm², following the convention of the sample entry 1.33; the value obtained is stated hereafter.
4.5
